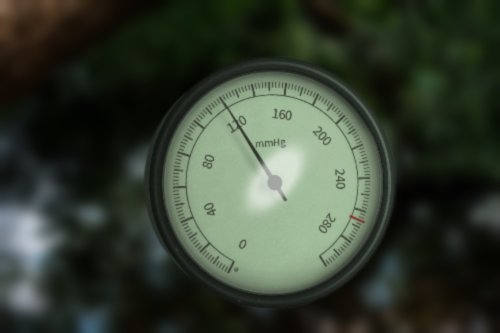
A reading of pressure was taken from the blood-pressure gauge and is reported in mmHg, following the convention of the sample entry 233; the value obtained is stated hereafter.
120
